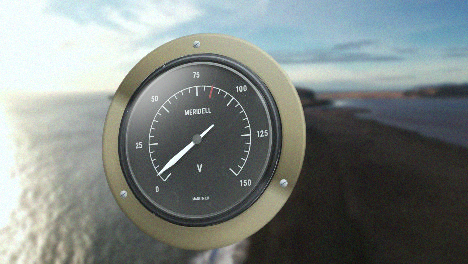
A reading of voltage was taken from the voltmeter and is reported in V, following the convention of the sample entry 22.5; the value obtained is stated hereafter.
5
